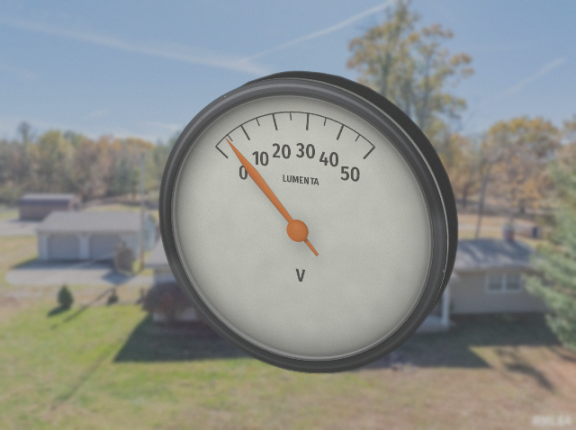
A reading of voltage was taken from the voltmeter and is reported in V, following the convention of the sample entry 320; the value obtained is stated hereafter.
5
